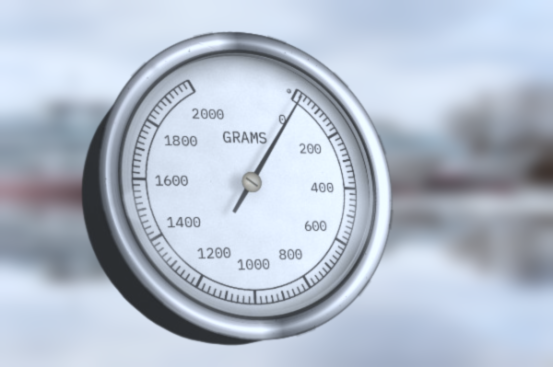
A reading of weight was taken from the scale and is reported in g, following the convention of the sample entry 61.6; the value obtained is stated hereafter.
20
